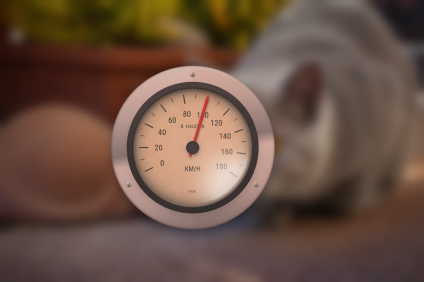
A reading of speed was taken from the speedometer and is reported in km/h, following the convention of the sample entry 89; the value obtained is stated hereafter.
100
